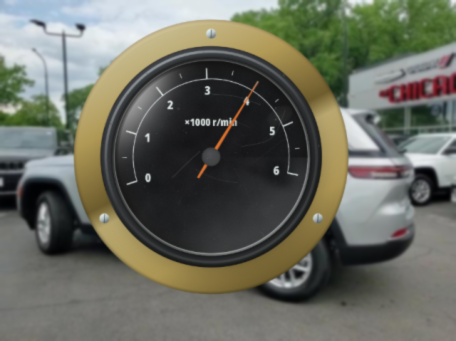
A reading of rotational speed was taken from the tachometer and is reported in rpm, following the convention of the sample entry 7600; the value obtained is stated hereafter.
4000
